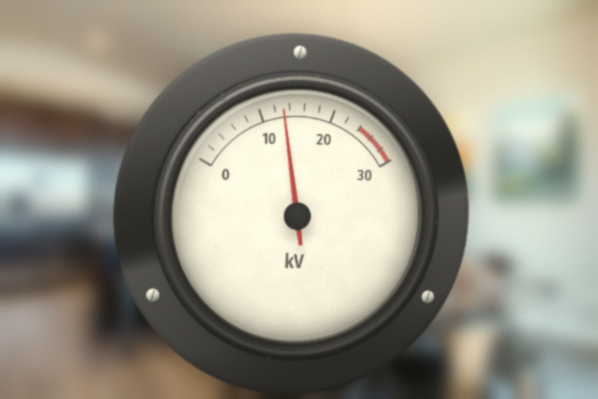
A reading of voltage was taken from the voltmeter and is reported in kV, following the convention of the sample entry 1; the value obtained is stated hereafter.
13
